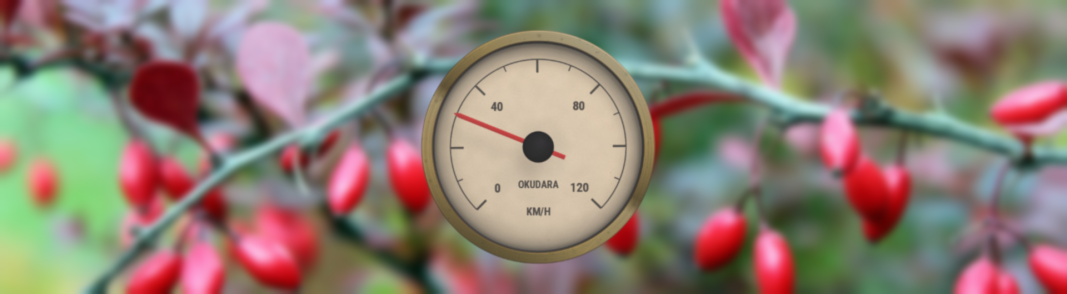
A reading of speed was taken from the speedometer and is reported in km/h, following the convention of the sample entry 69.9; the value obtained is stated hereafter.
30
